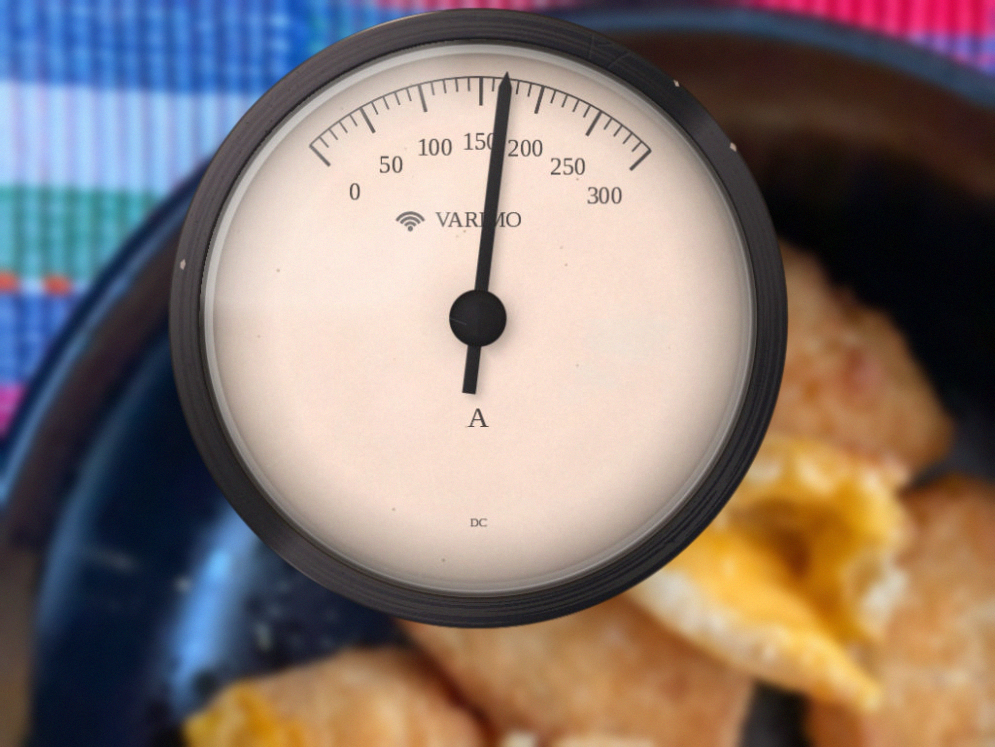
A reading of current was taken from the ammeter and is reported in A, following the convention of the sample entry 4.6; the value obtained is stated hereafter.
170
